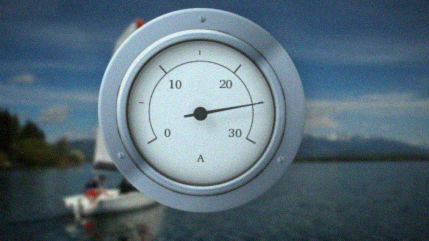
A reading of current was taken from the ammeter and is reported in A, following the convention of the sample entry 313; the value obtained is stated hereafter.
25
